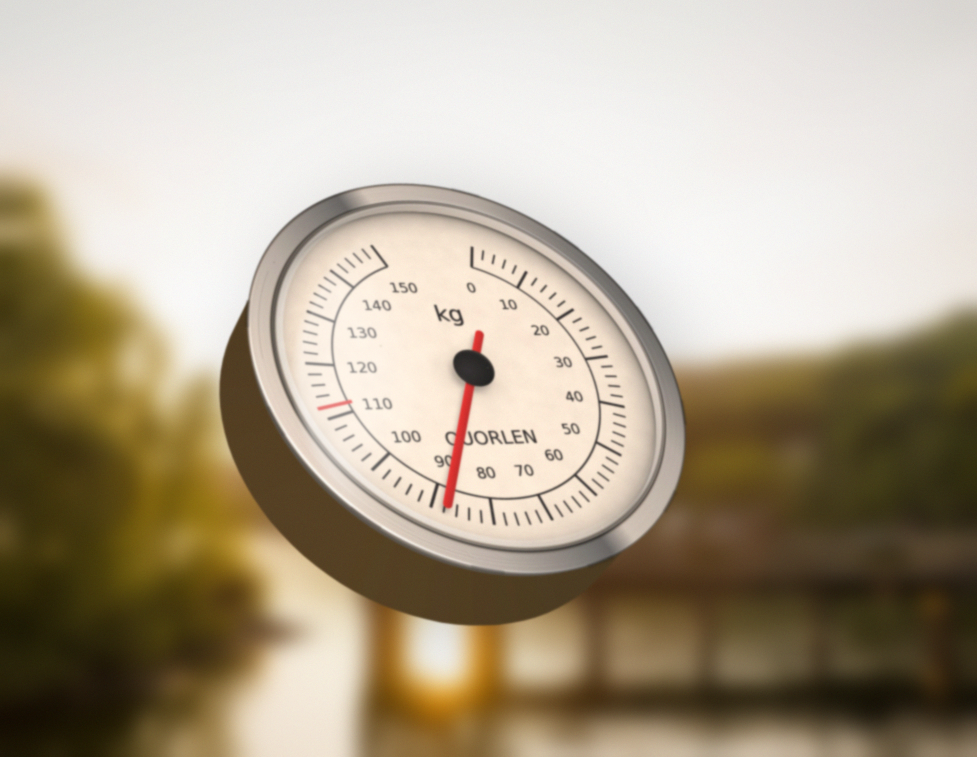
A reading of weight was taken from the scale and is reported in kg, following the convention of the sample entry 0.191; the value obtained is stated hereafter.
88
